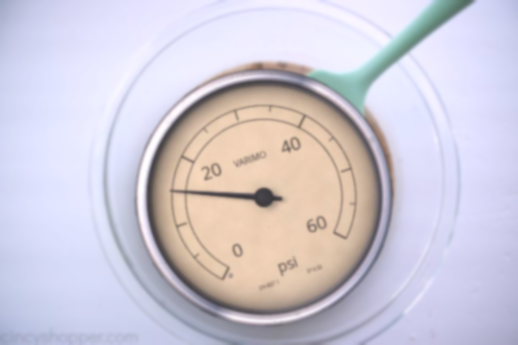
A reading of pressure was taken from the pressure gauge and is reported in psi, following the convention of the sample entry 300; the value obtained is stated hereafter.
15
